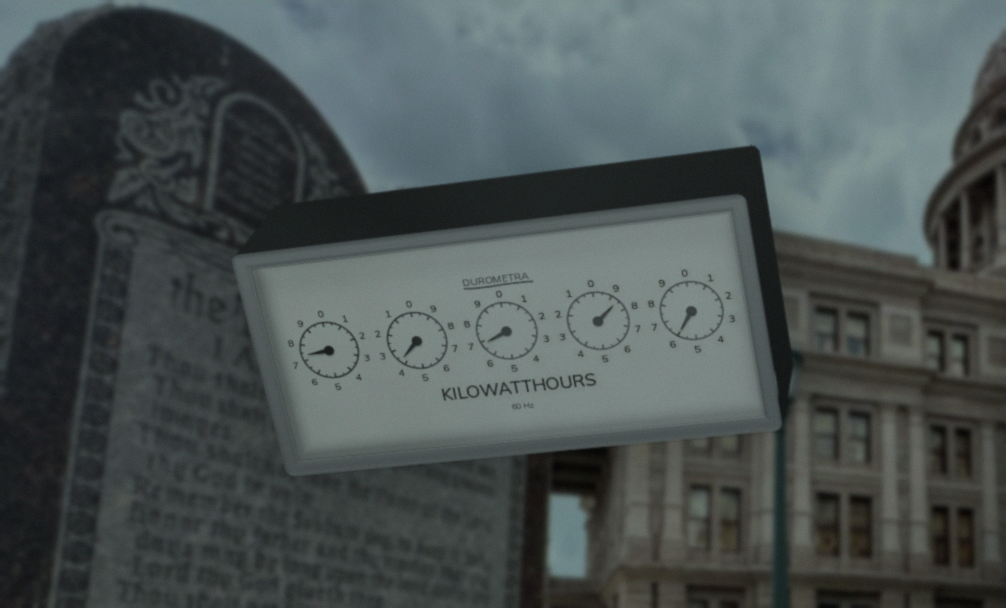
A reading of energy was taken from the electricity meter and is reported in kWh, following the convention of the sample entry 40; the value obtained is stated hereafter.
73686
